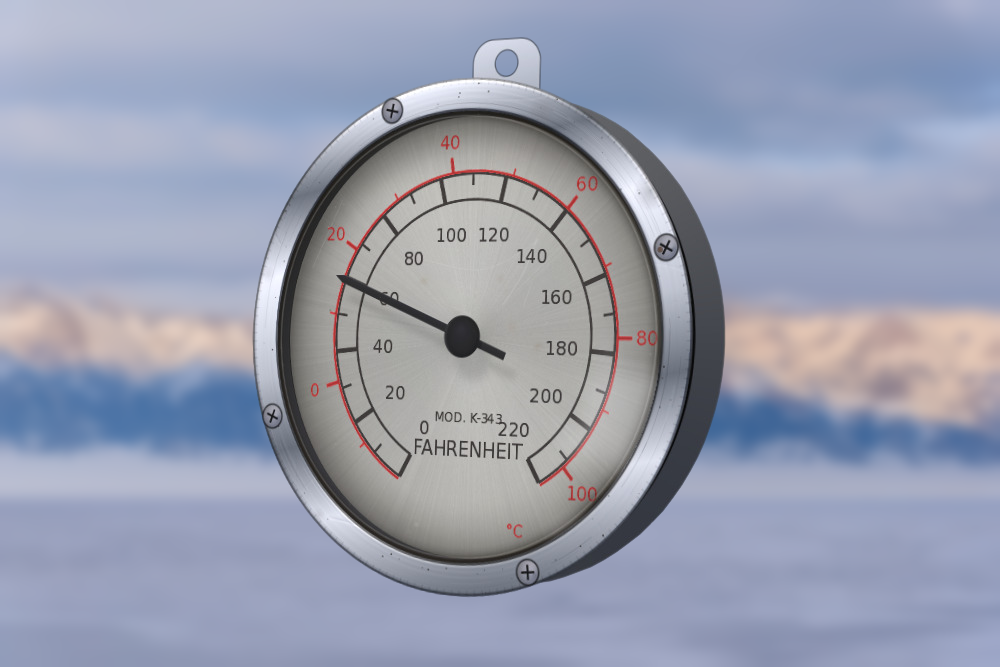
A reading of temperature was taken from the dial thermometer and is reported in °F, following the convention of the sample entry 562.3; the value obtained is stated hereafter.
60
